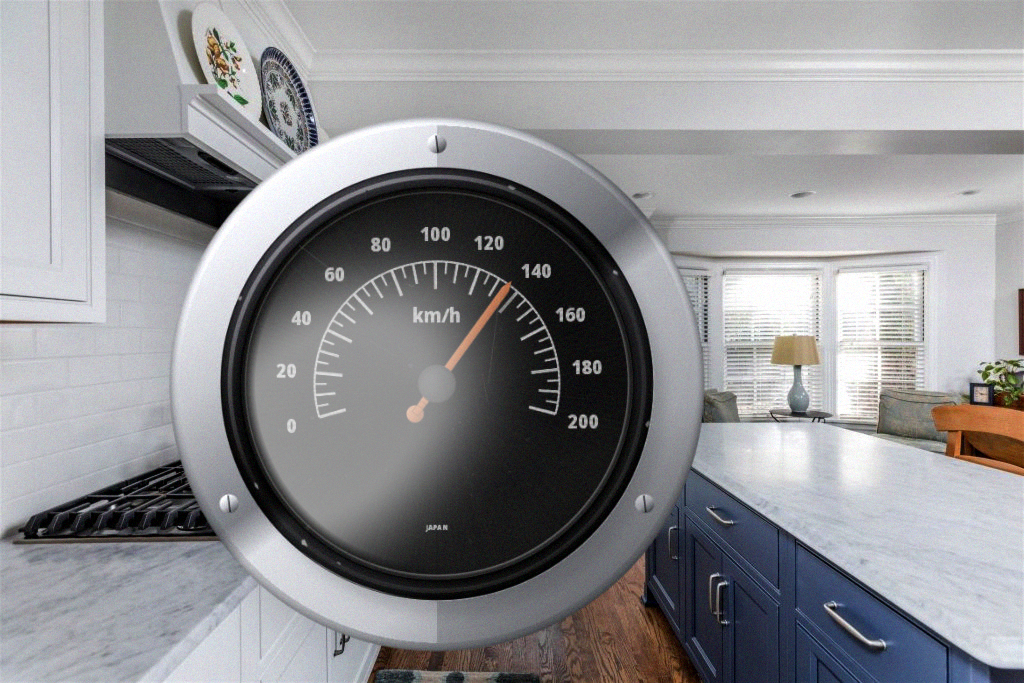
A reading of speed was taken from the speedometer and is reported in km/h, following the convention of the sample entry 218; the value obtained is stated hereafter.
135
